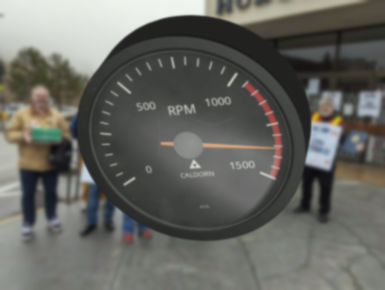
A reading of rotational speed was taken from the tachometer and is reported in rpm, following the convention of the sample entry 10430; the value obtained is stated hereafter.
1350
